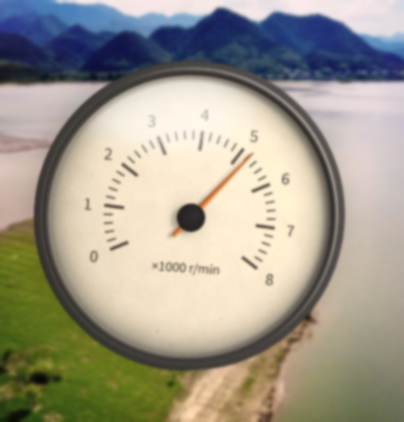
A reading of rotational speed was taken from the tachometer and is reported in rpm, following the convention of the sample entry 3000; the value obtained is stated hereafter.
5200
